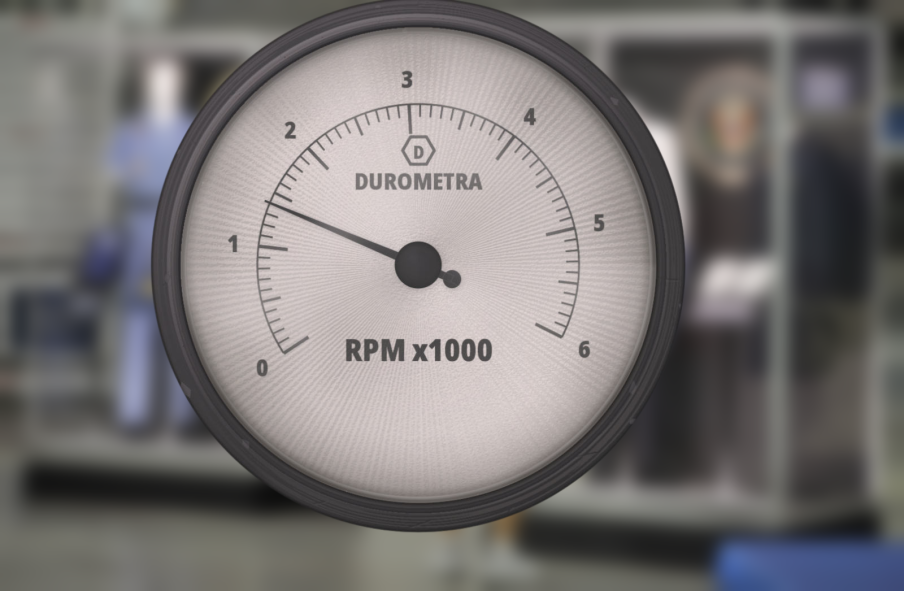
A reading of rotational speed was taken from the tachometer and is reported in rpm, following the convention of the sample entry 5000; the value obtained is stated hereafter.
1400
